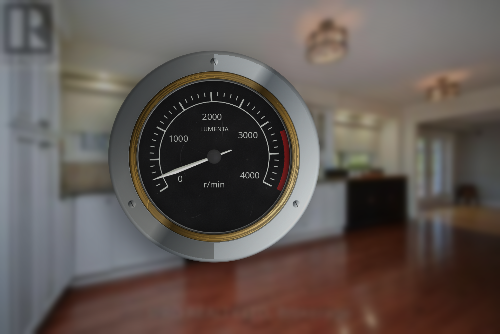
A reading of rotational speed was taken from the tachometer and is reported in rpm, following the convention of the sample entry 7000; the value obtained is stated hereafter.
200
